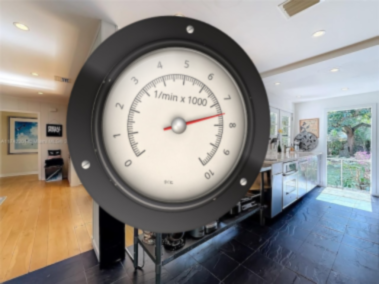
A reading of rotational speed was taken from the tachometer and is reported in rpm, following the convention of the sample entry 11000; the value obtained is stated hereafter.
7500
